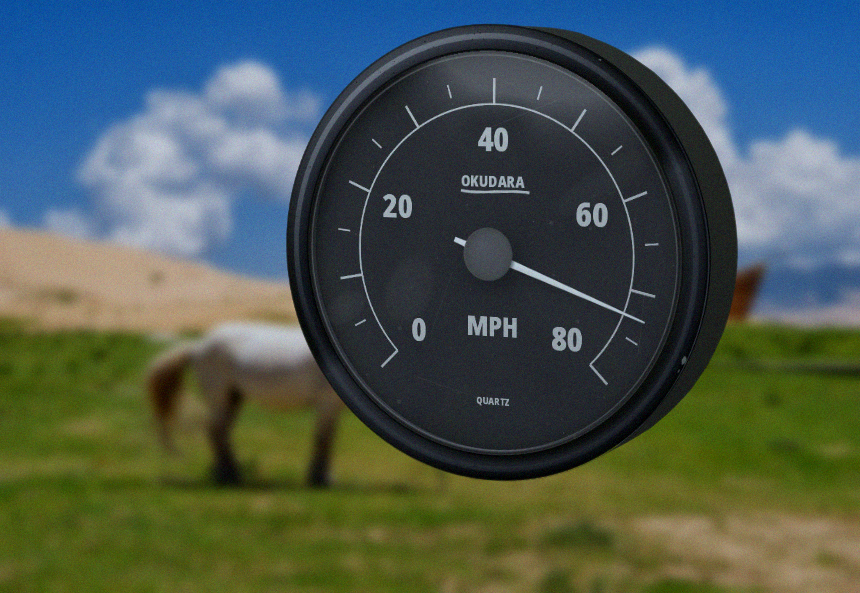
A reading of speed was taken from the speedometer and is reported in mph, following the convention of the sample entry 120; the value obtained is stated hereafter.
72.5
